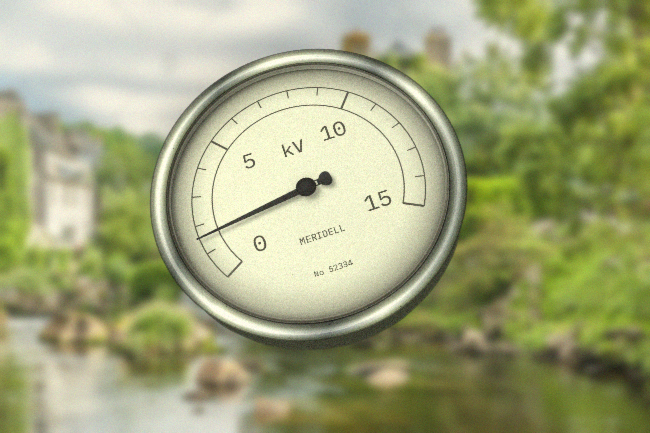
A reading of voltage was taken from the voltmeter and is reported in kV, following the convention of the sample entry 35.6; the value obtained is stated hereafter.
1.5
